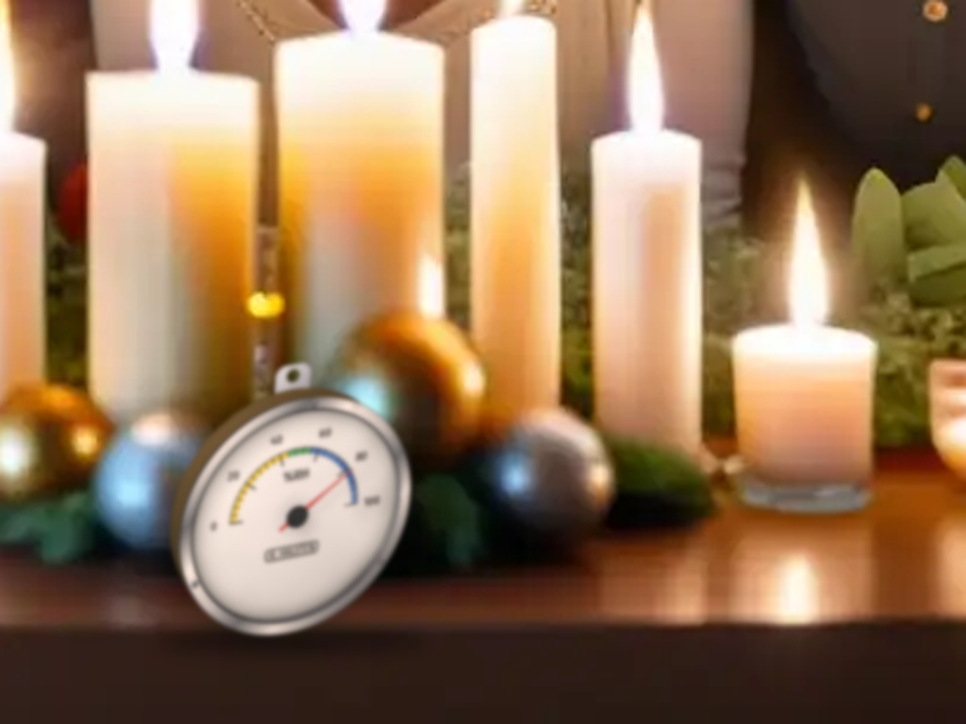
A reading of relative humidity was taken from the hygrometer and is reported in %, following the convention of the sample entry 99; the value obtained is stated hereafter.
80
